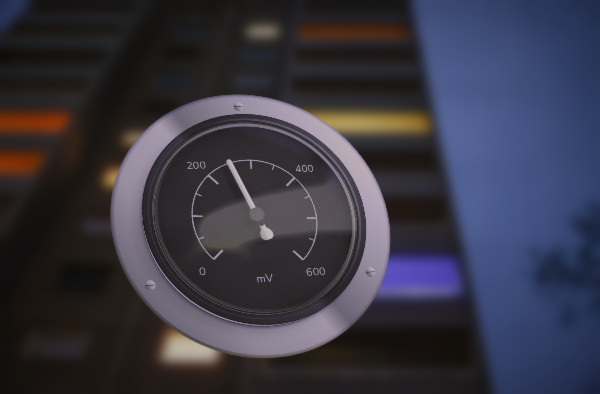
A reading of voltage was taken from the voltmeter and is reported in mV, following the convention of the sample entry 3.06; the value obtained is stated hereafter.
250
